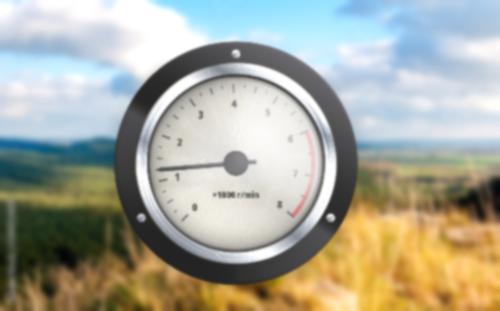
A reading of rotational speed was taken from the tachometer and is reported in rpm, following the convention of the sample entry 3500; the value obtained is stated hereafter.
1250
